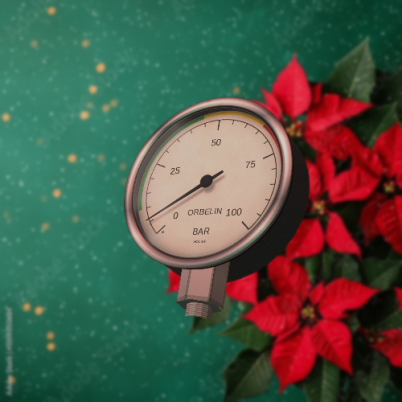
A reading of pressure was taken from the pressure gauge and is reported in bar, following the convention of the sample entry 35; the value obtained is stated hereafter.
5
